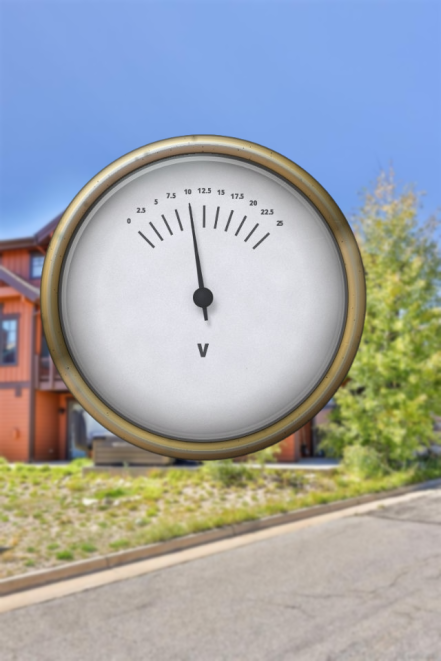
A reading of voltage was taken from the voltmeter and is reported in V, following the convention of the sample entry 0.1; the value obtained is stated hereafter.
10
